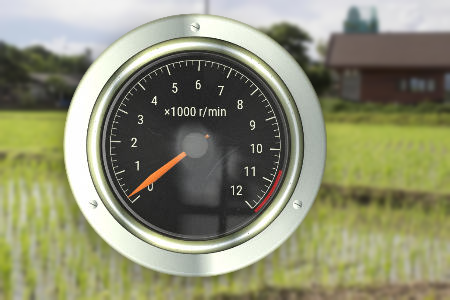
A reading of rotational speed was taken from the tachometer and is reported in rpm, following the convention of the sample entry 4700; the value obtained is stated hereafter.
200
